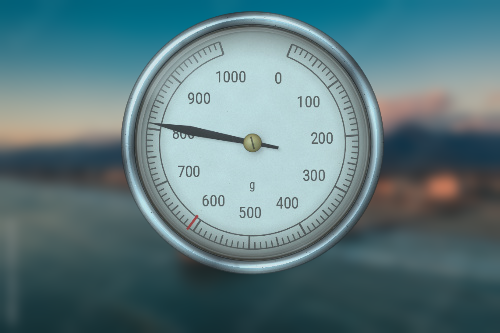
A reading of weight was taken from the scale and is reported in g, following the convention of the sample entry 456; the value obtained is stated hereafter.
810
